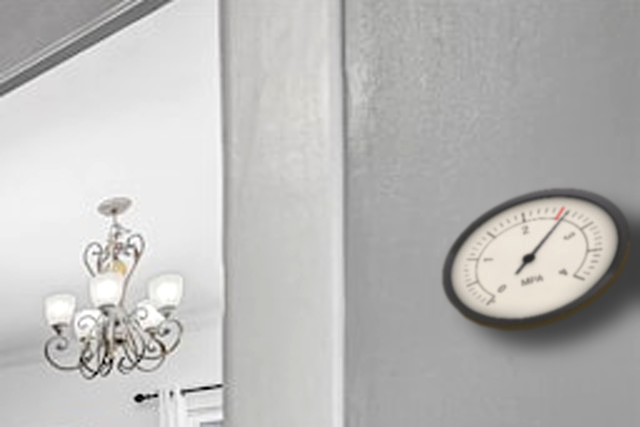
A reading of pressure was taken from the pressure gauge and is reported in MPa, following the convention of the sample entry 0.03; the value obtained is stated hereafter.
2.6
